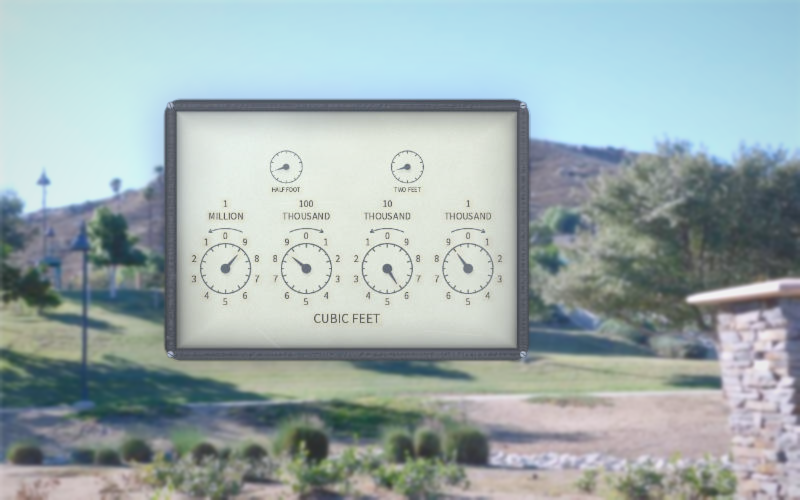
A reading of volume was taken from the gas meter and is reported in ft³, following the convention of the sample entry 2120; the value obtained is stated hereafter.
885900
